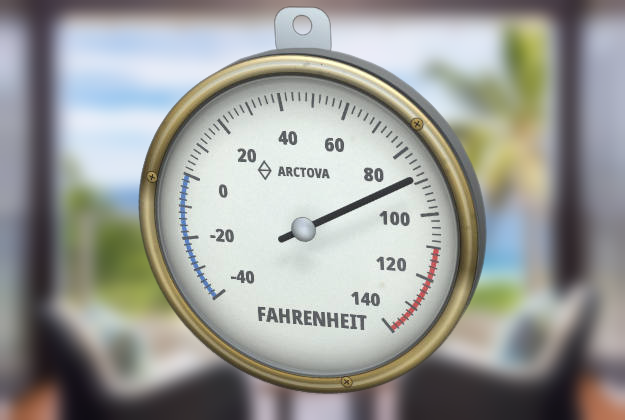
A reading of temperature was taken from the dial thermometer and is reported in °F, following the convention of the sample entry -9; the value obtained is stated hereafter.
88
